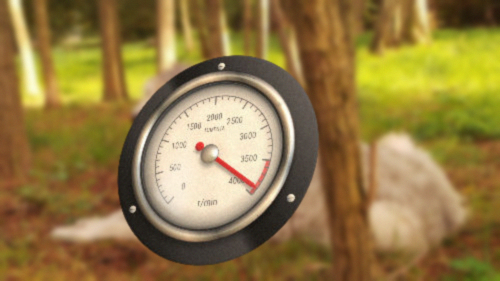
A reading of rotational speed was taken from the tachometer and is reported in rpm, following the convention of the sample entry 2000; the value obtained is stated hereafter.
3900
